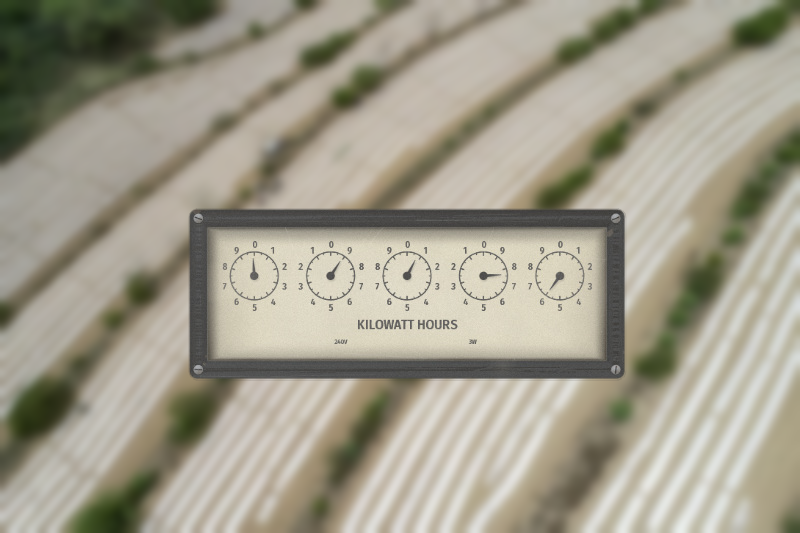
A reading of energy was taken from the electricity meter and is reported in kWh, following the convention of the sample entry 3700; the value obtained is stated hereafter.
99076
